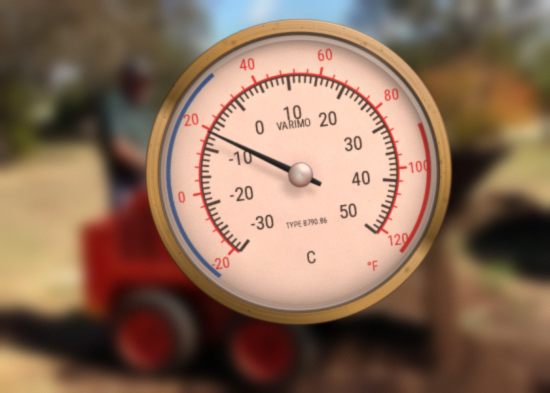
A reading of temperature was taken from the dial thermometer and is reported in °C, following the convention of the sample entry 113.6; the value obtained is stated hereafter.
-7
